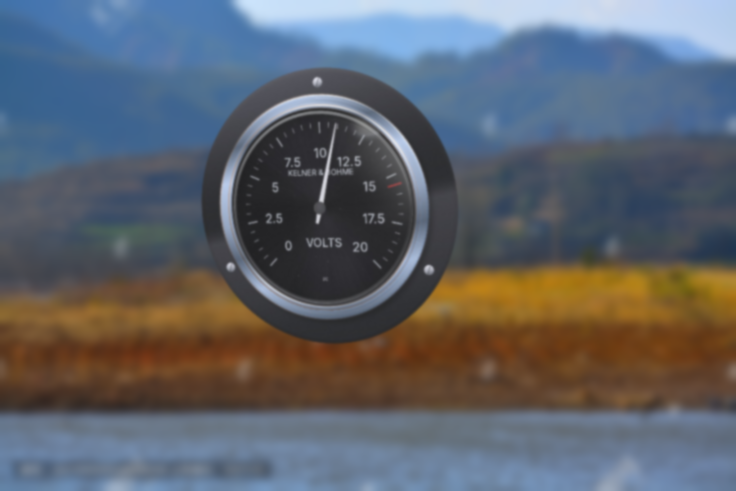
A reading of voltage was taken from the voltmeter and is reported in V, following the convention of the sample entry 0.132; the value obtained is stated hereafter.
11
